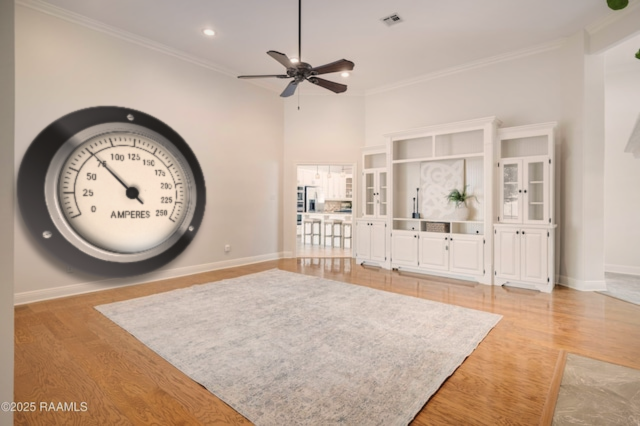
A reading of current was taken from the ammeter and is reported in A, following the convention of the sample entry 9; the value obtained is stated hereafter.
75
